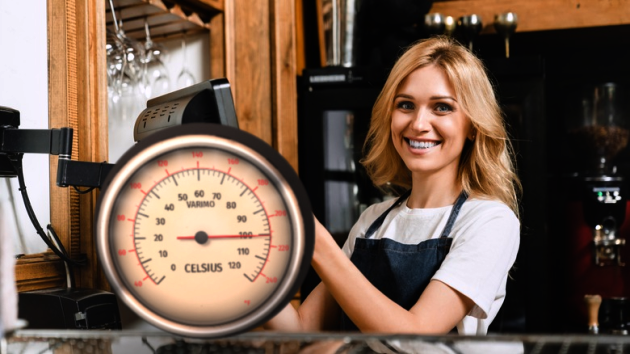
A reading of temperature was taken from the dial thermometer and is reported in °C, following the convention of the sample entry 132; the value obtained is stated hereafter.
100
